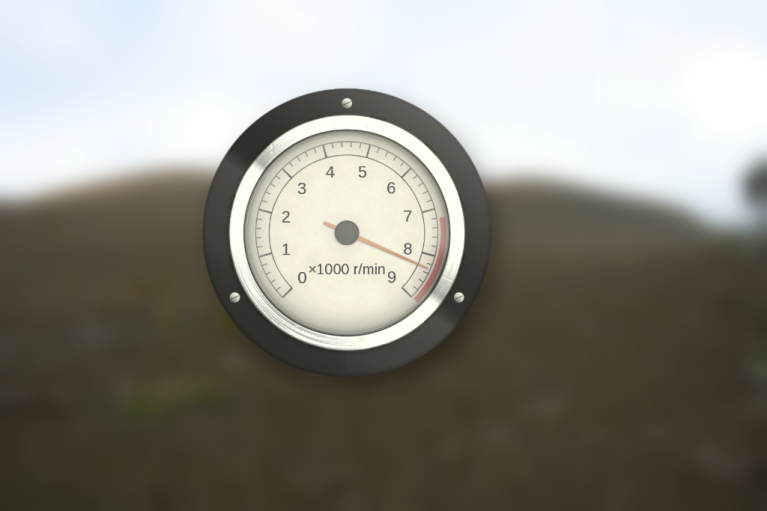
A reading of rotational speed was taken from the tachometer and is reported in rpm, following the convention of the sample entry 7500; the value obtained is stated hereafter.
8300
